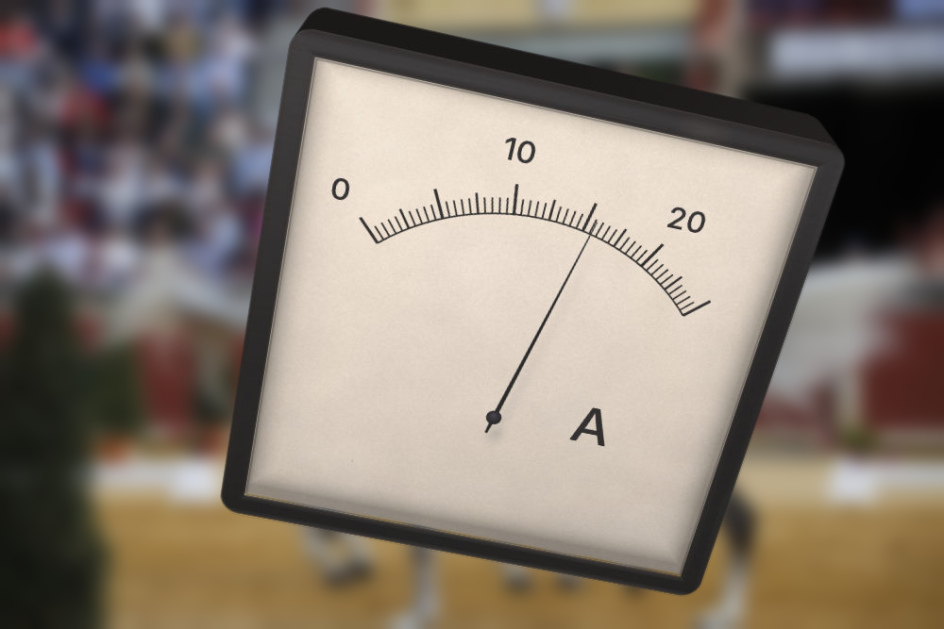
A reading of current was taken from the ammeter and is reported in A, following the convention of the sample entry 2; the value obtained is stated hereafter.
15.5
